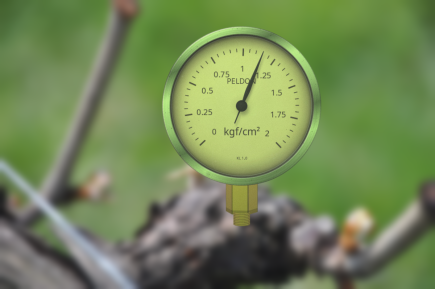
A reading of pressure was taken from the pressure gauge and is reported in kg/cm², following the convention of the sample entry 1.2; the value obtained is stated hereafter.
1.15
